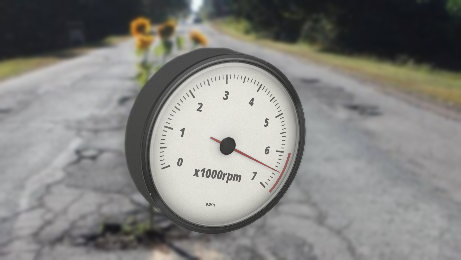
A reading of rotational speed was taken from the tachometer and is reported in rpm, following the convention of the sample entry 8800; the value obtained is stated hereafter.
6500
